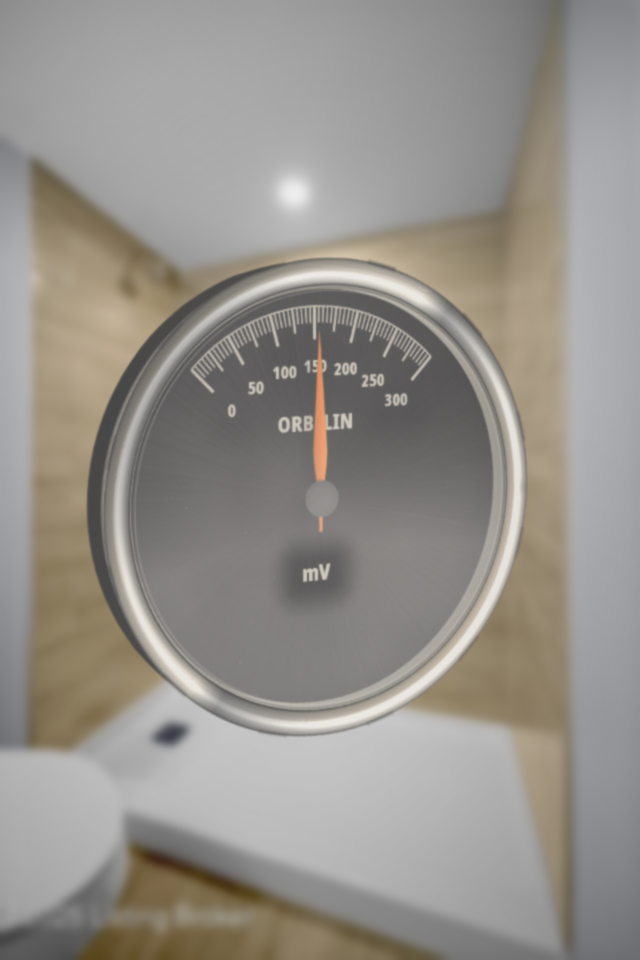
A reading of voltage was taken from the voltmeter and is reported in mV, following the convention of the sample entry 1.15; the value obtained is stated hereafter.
150
